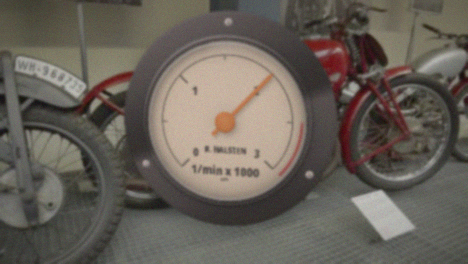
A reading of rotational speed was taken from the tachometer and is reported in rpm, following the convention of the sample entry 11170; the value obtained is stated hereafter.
2000
